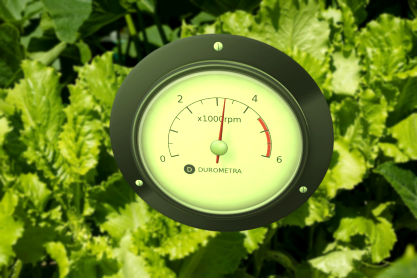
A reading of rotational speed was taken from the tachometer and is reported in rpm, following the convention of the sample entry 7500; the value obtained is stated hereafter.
3250
